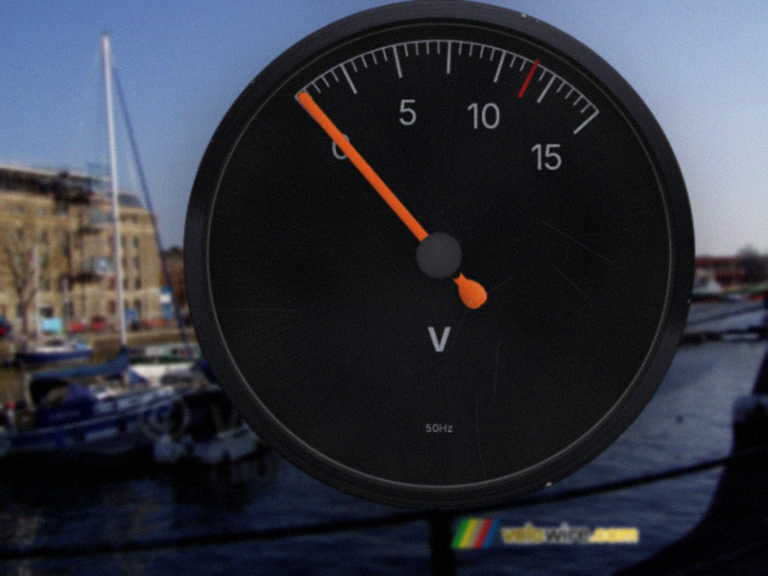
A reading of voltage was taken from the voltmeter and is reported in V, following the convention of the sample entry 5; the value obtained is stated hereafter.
0.25
